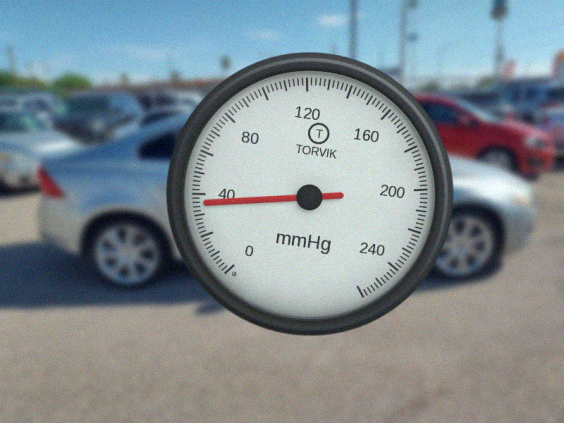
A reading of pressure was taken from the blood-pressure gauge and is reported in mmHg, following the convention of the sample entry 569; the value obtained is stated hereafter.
36
